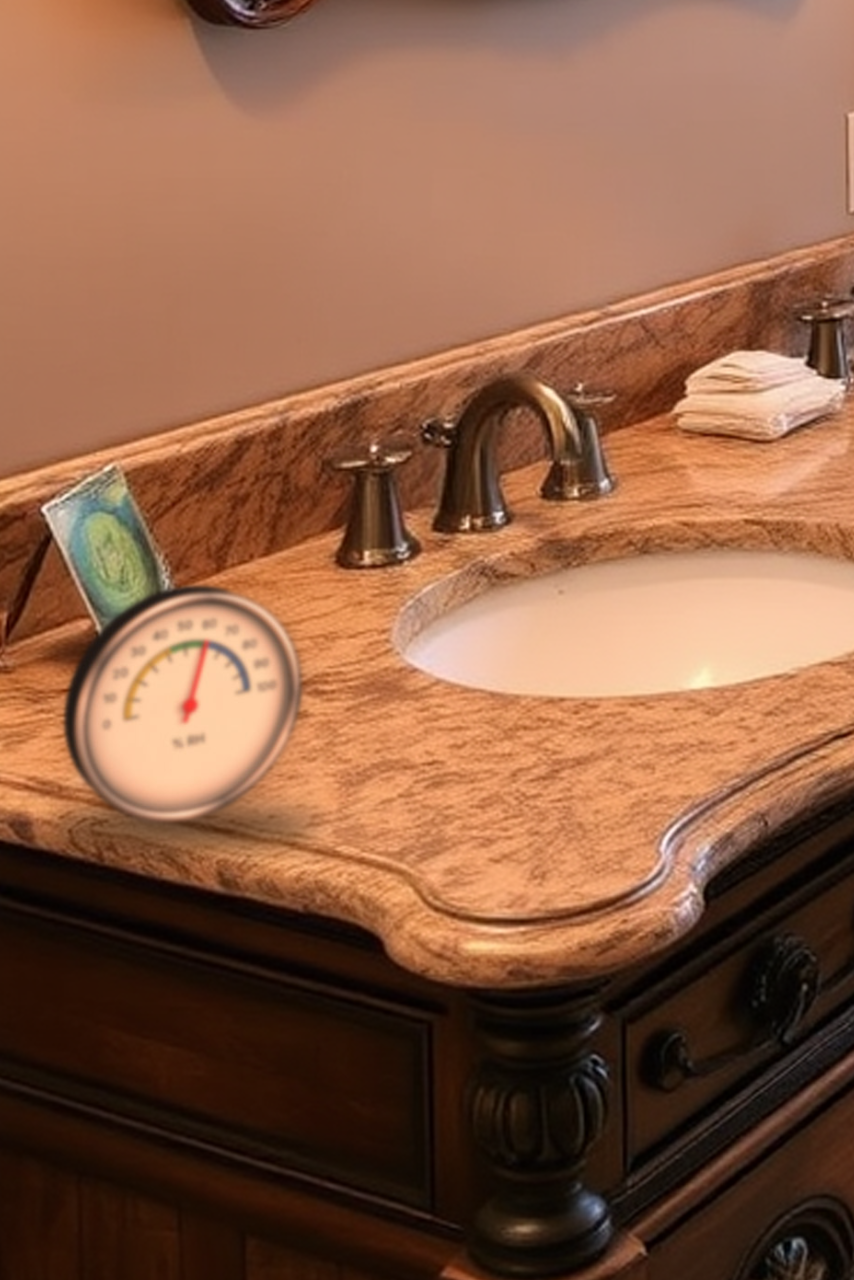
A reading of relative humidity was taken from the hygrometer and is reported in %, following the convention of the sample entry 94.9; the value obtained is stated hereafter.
60
